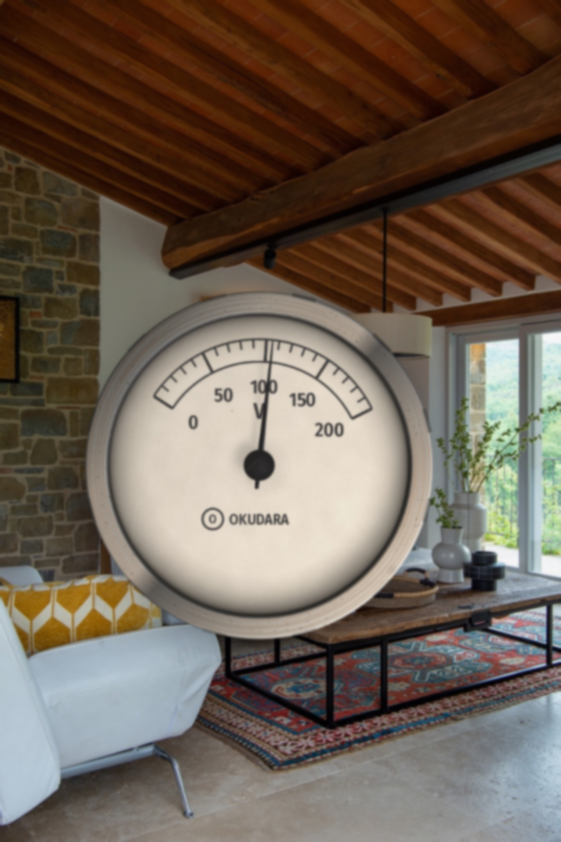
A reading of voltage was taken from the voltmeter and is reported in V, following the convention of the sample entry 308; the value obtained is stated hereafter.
105
